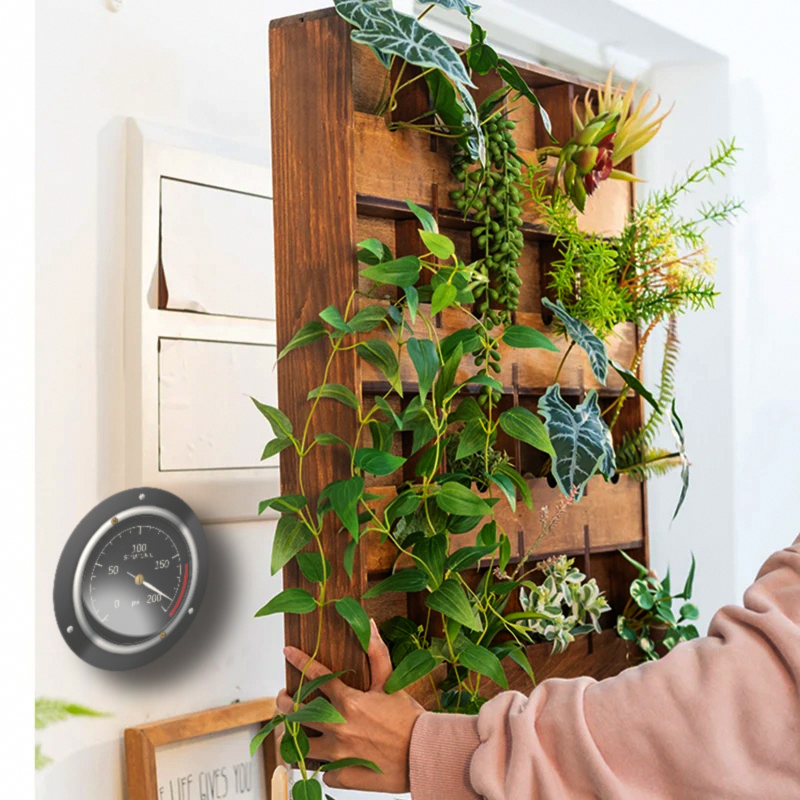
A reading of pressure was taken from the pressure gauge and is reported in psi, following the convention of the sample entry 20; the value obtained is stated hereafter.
190
